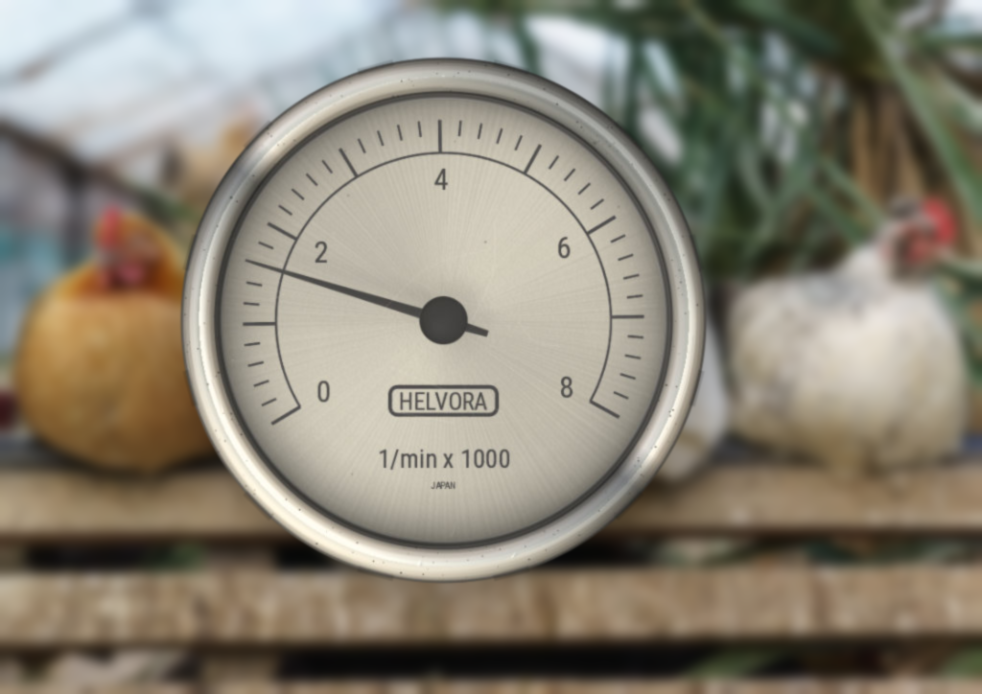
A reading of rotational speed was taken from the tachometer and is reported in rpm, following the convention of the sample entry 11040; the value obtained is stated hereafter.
1600
